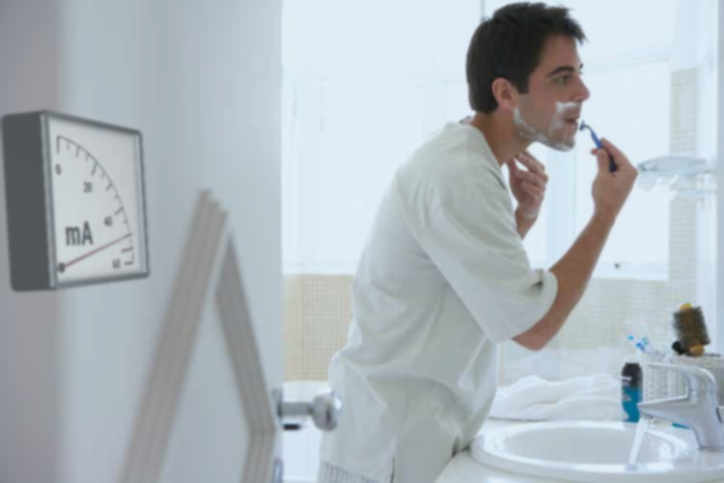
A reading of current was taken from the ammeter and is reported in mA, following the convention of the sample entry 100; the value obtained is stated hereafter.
50
